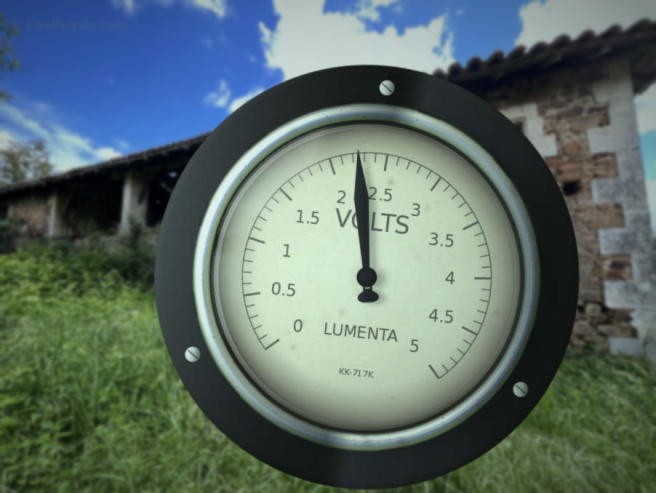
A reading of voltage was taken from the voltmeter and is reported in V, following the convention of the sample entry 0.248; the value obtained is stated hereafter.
2.25
